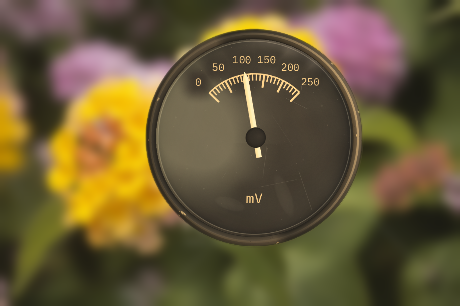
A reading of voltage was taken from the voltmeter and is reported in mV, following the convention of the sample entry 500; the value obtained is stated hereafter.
100
